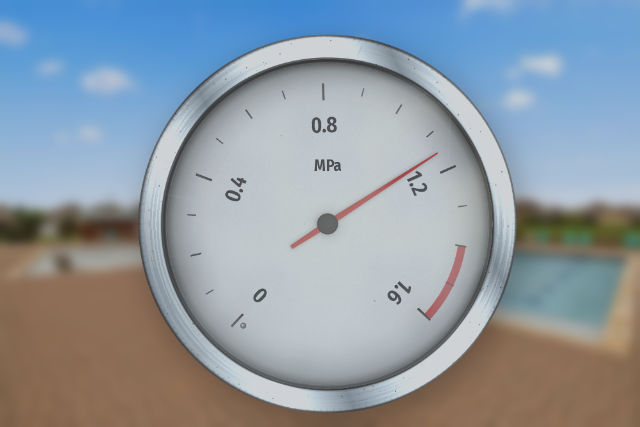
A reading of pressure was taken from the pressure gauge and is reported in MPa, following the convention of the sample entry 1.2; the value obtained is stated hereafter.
1.15
